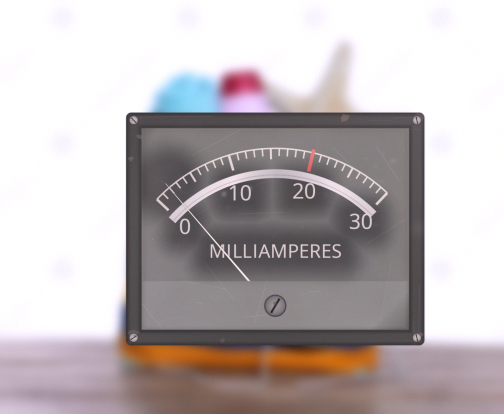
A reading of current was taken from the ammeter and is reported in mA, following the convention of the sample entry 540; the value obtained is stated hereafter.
2
